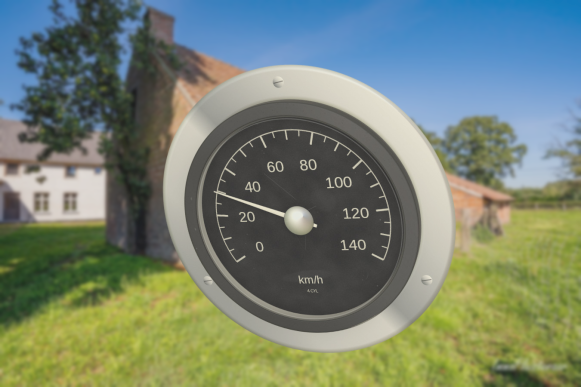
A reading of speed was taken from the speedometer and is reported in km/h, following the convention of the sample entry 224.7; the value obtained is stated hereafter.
30
